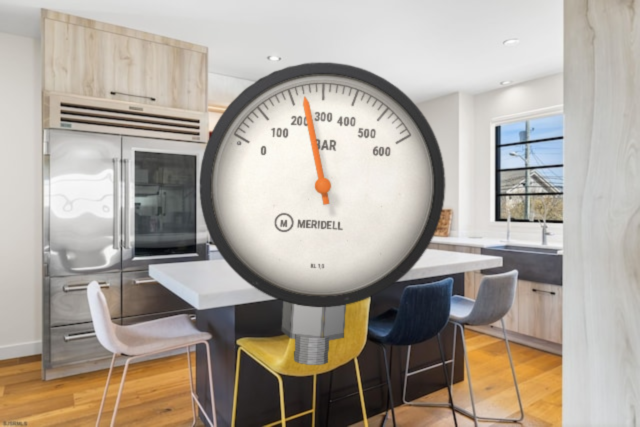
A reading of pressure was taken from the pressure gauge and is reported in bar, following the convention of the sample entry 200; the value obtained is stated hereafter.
240
